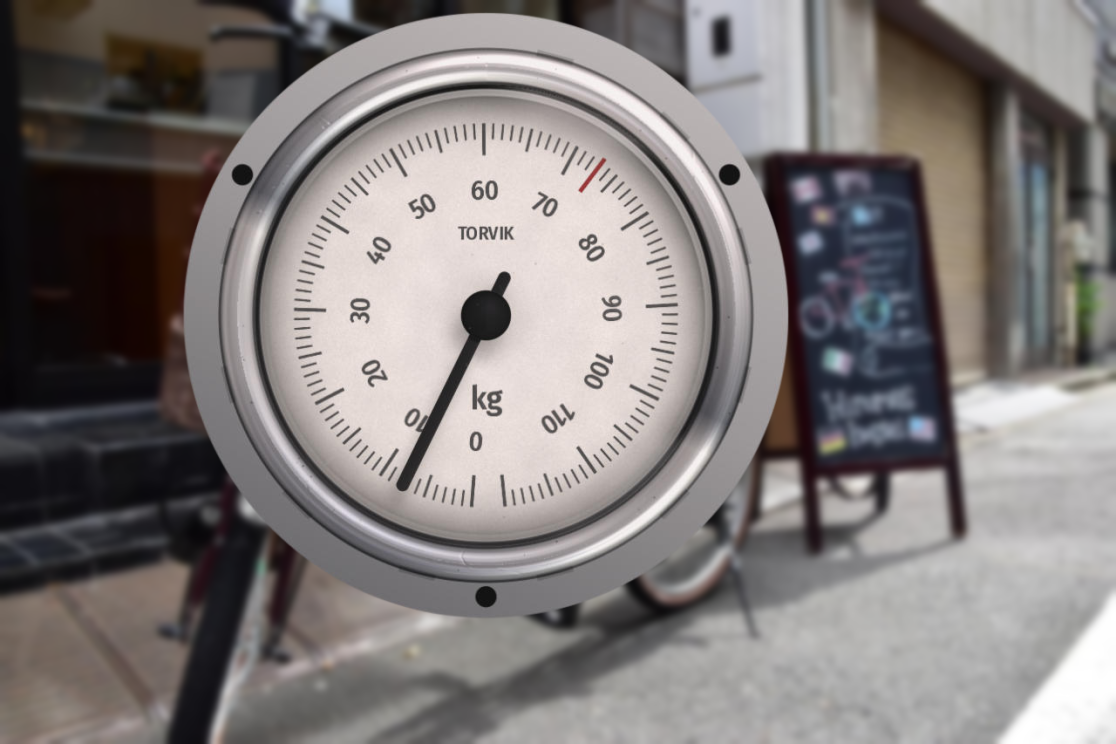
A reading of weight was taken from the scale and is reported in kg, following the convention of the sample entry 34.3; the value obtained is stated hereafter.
7.5
